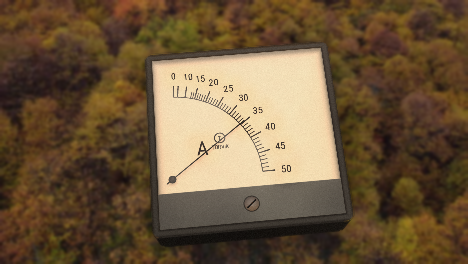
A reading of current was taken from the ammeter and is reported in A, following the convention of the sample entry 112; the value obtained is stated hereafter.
35
